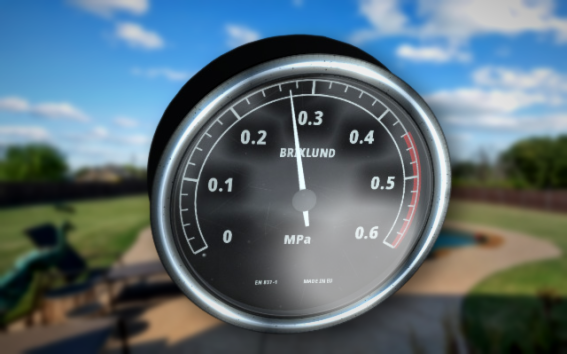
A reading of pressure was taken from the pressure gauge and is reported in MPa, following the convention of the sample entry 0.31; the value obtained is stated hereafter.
0.27
